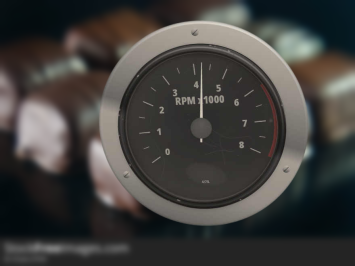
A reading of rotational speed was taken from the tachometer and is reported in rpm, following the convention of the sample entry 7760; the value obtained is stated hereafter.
4250
